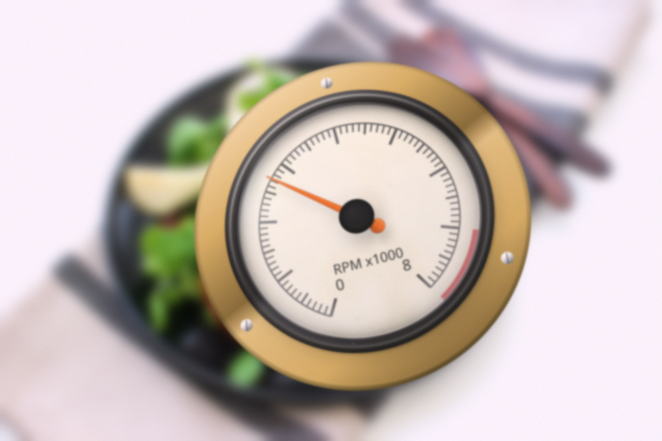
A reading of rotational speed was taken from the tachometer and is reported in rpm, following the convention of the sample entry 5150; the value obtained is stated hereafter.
2700
